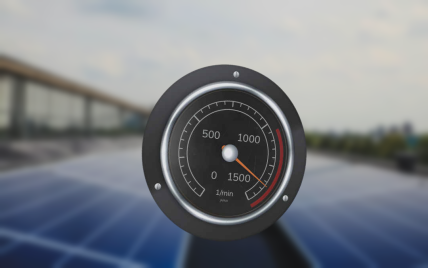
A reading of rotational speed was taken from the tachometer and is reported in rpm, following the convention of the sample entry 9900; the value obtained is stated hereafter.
1375
